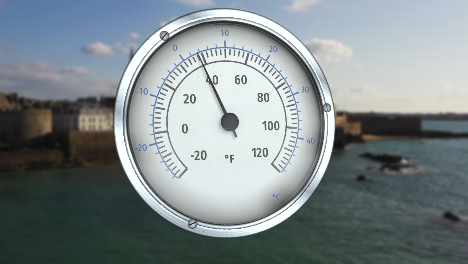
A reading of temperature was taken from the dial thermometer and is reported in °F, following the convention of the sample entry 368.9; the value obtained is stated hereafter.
38
